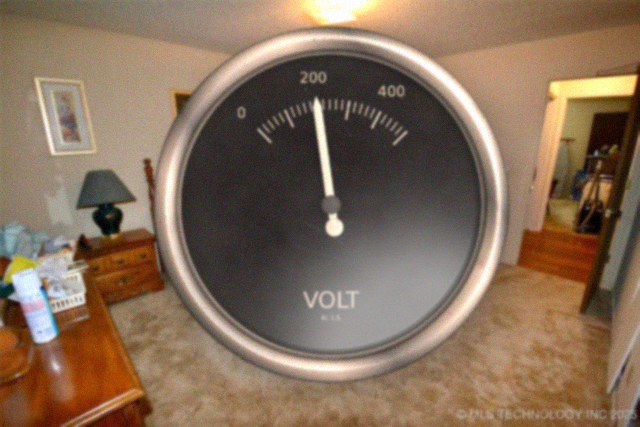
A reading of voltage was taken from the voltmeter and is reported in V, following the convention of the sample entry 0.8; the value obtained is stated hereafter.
200
